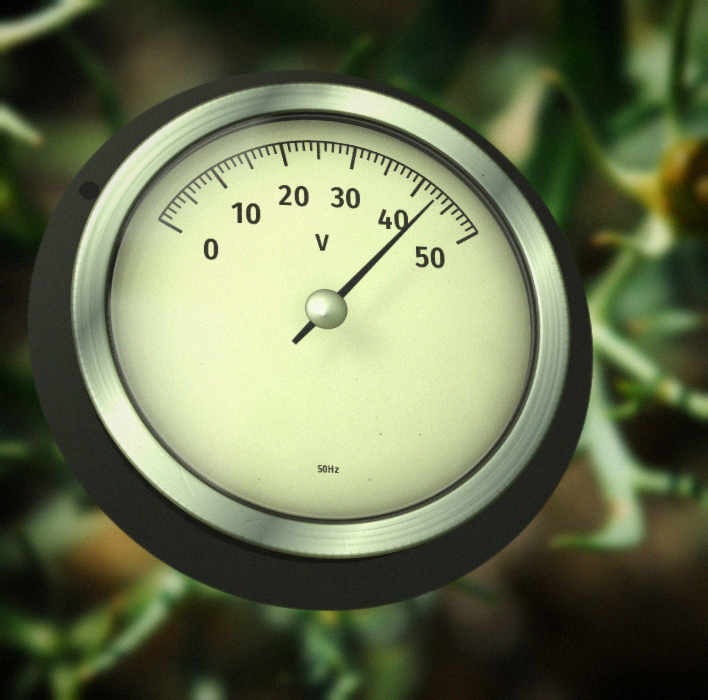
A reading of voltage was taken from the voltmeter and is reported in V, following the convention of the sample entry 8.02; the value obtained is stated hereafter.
43
